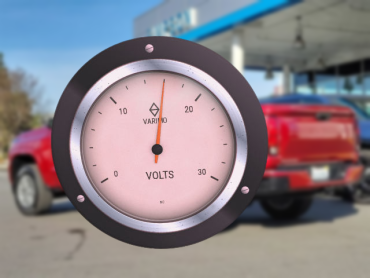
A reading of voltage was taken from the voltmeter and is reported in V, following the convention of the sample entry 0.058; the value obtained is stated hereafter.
16
